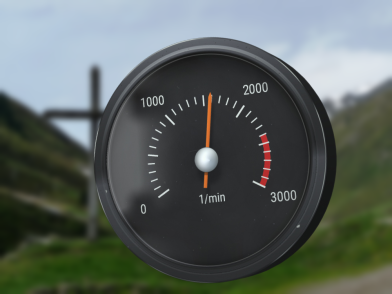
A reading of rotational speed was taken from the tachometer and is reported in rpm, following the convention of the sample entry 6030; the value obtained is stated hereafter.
1600
